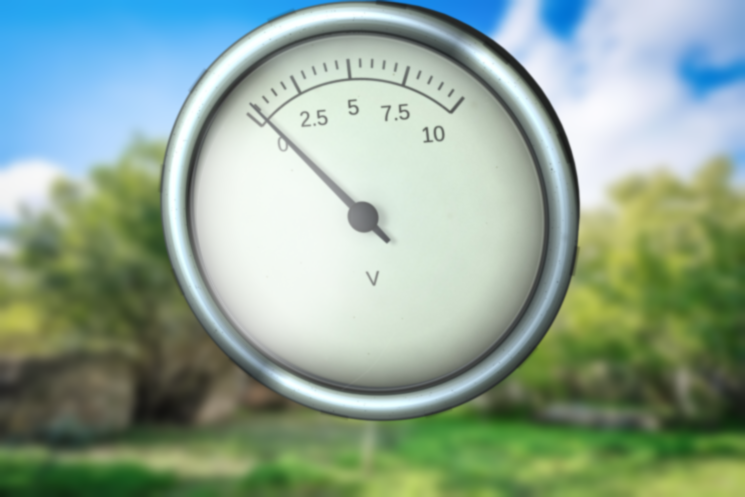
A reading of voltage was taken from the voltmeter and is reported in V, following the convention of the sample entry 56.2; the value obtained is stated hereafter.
0.5
